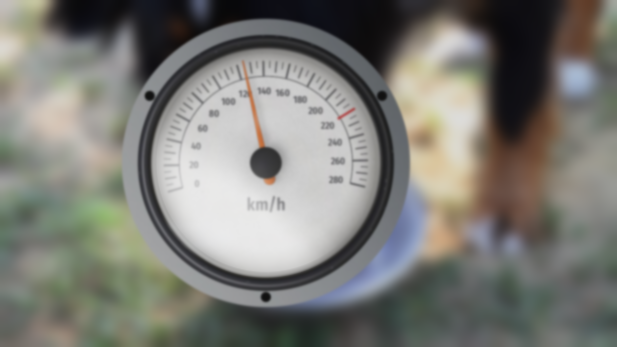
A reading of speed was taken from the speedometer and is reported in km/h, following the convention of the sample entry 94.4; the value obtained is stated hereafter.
125
